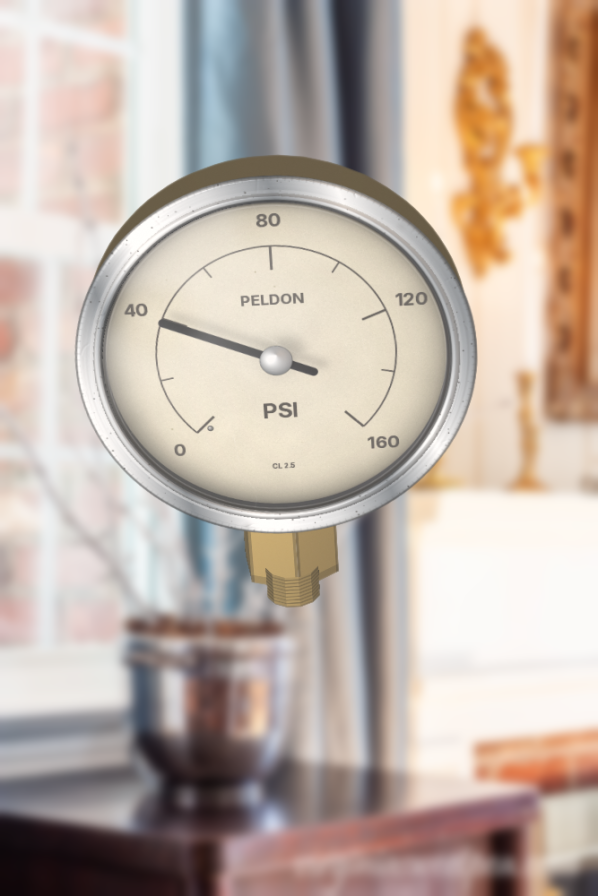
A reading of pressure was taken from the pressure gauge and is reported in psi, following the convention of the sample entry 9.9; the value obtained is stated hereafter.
40
